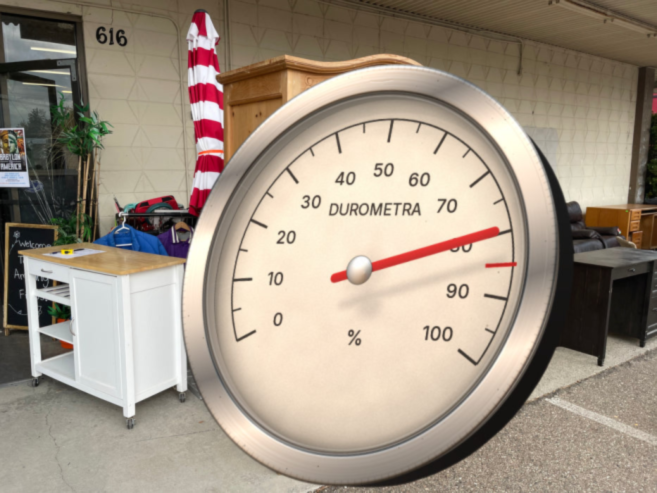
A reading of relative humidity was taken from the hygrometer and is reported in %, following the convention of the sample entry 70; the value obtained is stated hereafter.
80
